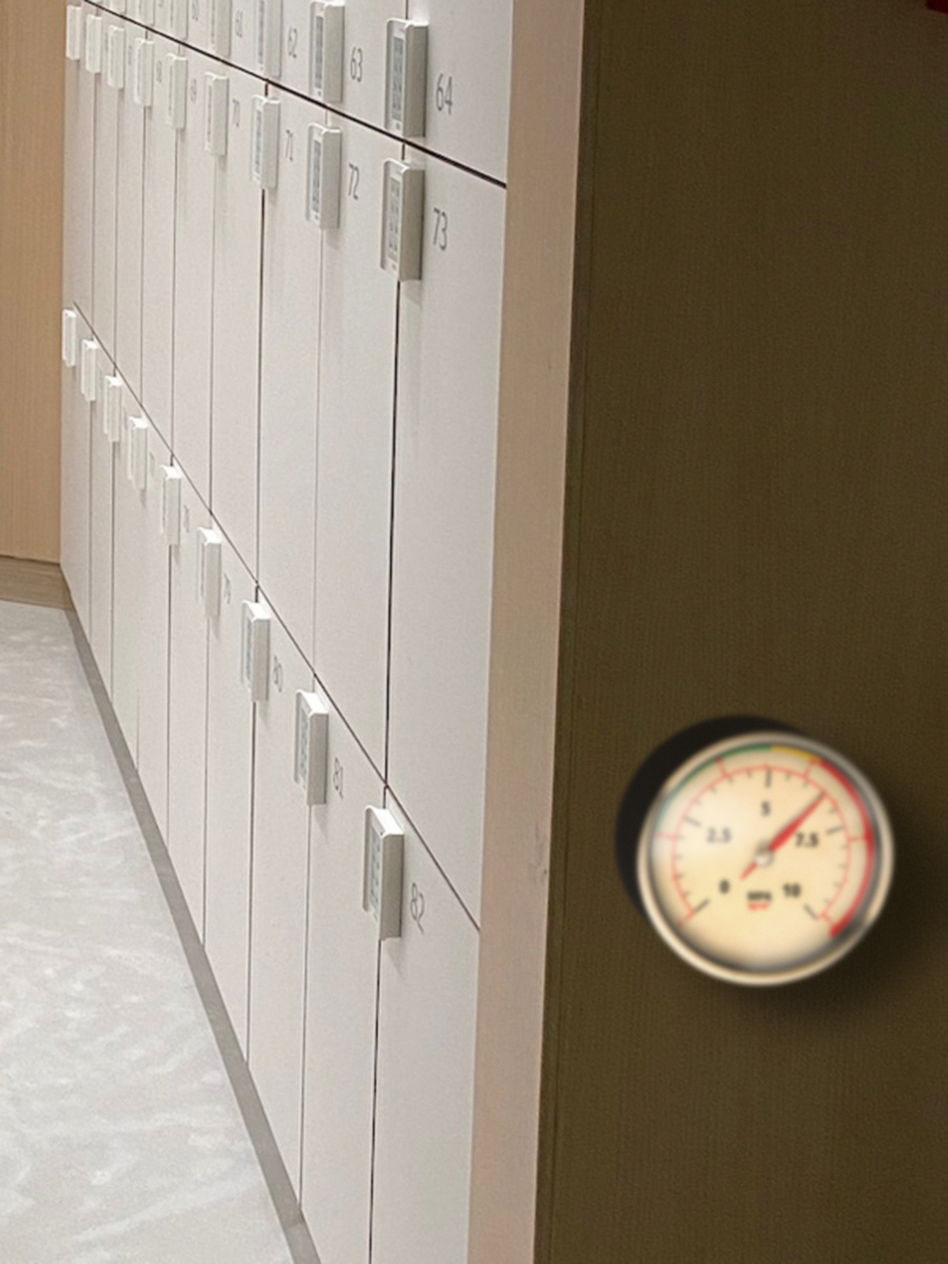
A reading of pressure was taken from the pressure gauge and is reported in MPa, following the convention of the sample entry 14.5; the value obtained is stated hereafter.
6.5
